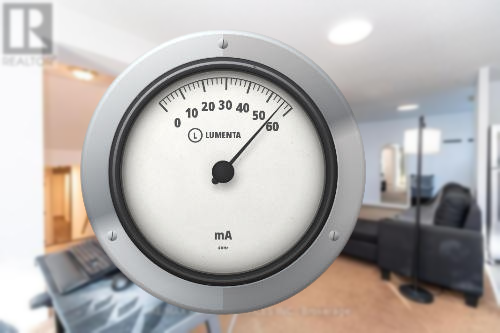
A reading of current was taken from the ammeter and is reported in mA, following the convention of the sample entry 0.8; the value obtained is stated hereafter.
56
